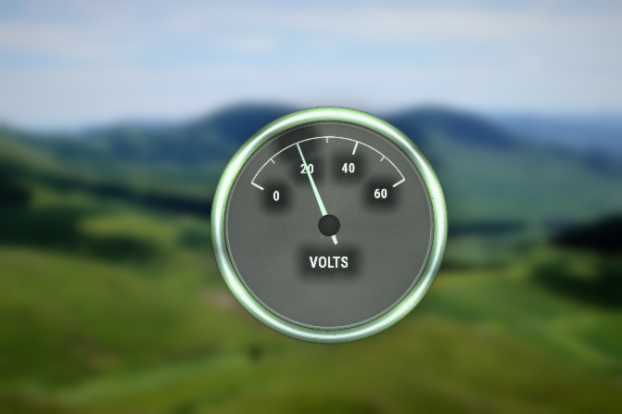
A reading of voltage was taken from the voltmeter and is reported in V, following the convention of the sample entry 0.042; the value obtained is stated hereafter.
20
